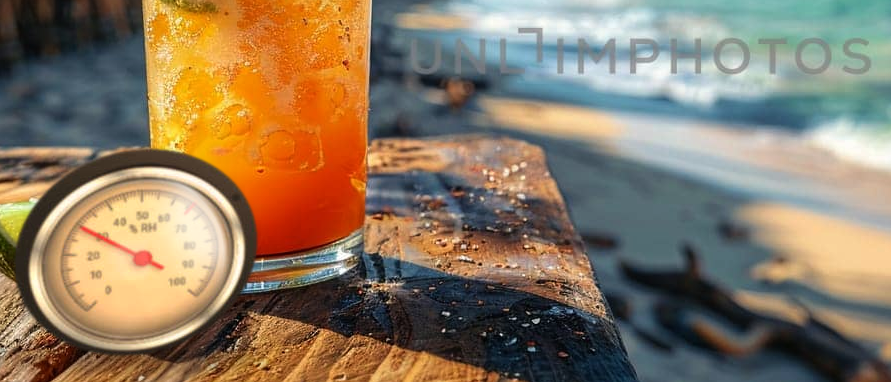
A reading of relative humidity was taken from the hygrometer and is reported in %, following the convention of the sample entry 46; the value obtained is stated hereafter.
30
